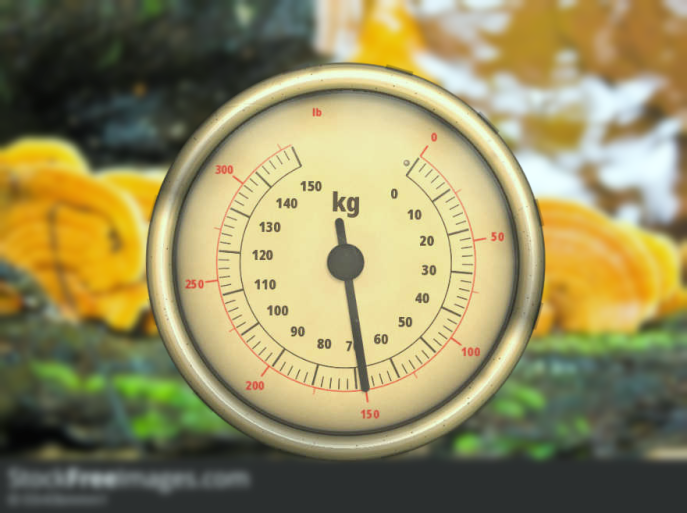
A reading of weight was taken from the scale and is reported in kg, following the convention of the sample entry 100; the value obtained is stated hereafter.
68
